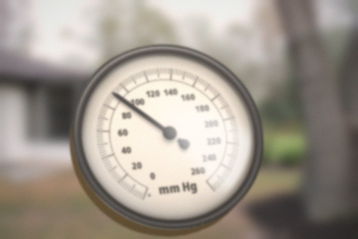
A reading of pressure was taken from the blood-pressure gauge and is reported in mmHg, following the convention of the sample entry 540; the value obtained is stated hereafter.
90
